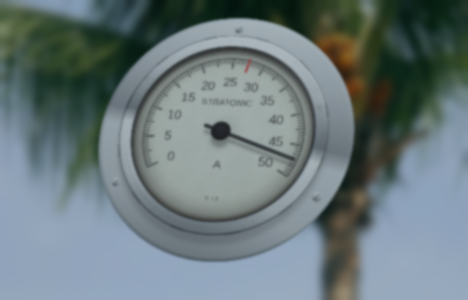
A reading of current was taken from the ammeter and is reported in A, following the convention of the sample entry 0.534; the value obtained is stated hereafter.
47.5
